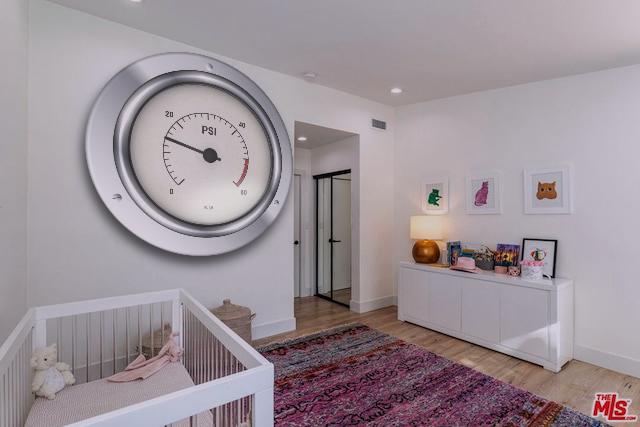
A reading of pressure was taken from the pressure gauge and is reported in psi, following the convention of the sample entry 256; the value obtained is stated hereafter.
14
